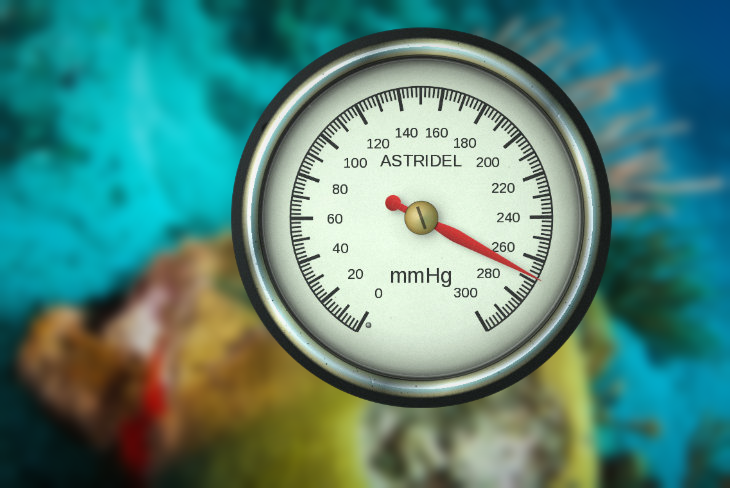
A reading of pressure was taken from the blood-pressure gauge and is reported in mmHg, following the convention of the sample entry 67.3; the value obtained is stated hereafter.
268
